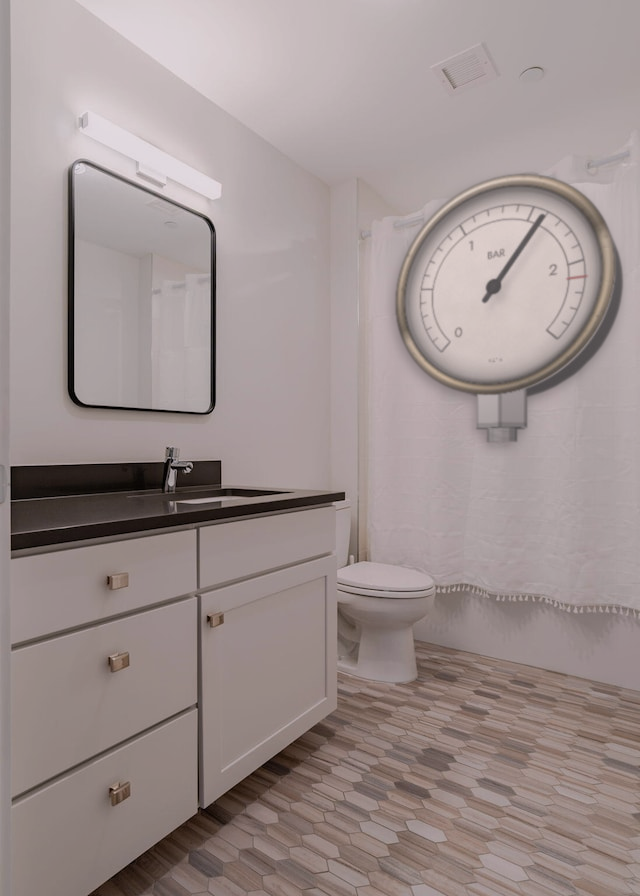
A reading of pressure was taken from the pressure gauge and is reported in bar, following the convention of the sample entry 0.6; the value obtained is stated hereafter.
1.6
